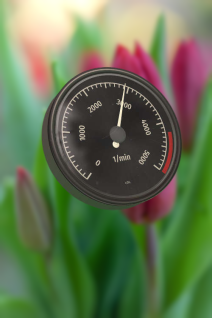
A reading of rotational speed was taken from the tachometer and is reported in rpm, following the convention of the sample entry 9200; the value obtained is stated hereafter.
2900
